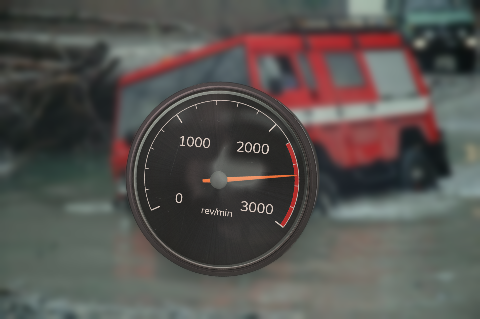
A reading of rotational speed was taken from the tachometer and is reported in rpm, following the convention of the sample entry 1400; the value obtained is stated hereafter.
2500
